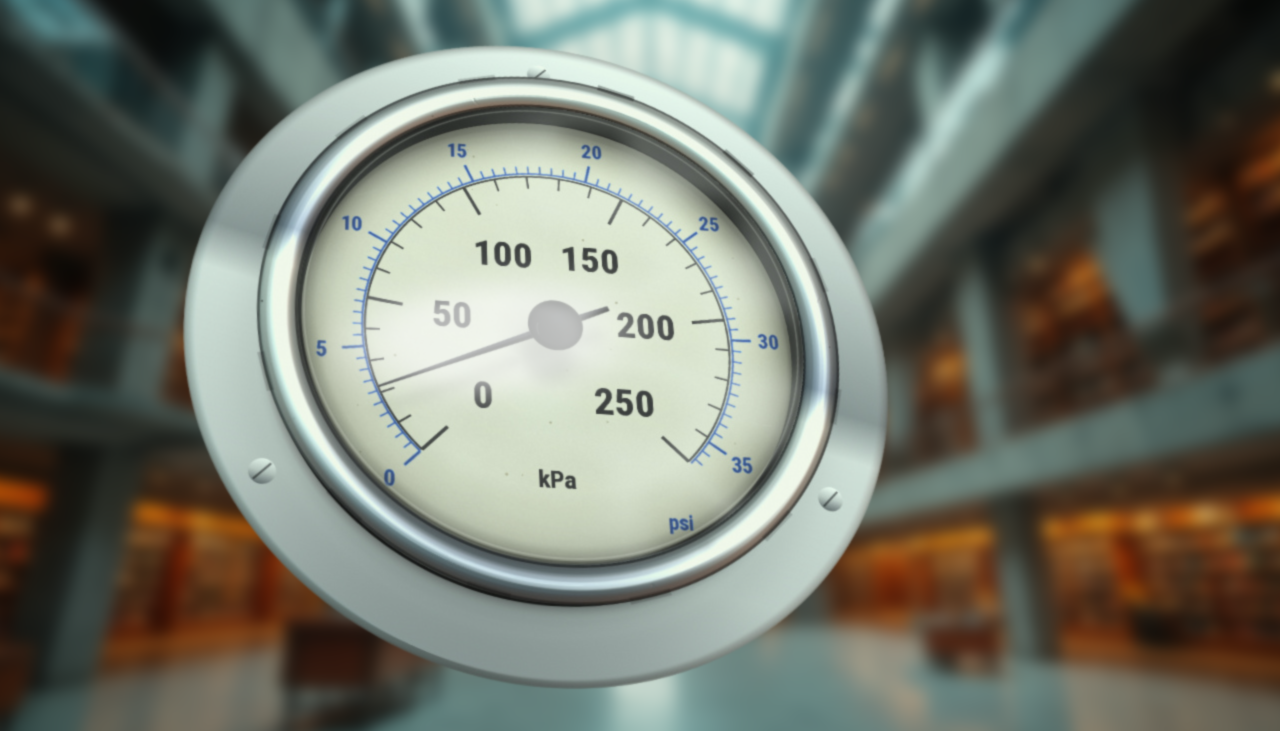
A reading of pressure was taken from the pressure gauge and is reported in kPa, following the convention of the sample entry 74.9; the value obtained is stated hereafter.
20
